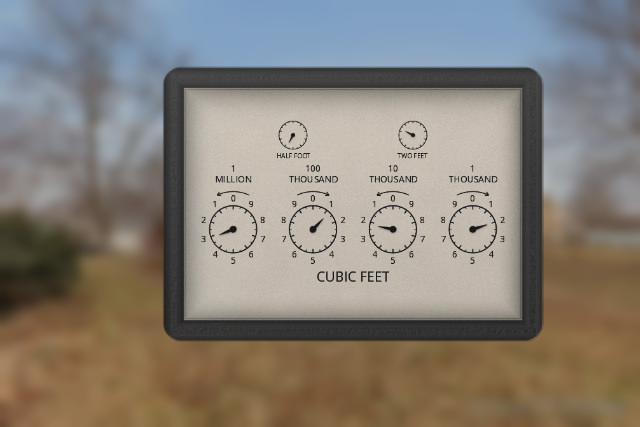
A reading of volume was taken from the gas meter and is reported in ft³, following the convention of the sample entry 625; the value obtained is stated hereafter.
312200
